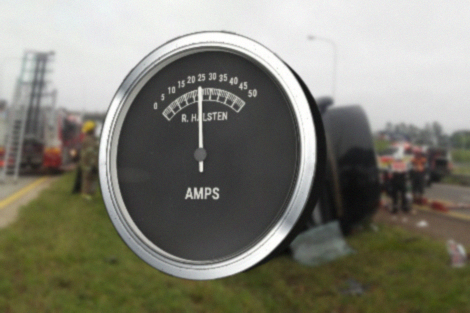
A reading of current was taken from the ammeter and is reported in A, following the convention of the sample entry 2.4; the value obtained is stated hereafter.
25
